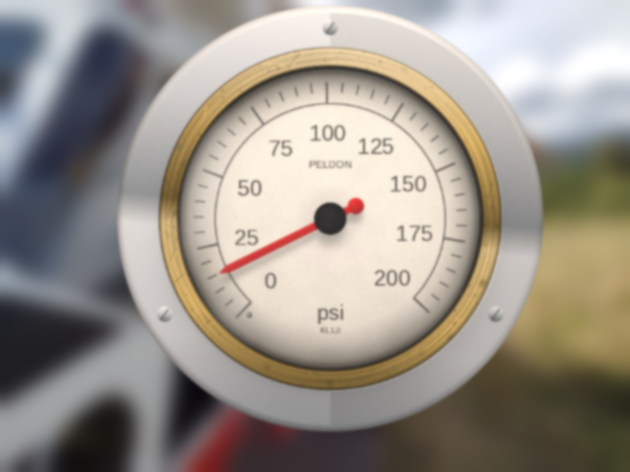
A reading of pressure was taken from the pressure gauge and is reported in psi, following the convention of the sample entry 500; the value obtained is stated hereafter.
15
